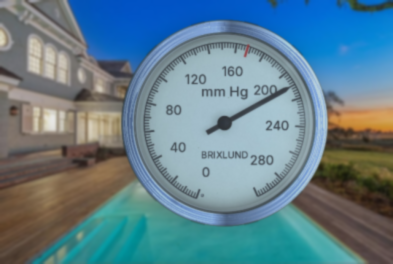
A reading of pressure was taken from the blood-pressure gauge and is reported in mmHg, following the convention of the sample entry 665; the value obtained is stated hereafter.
210
